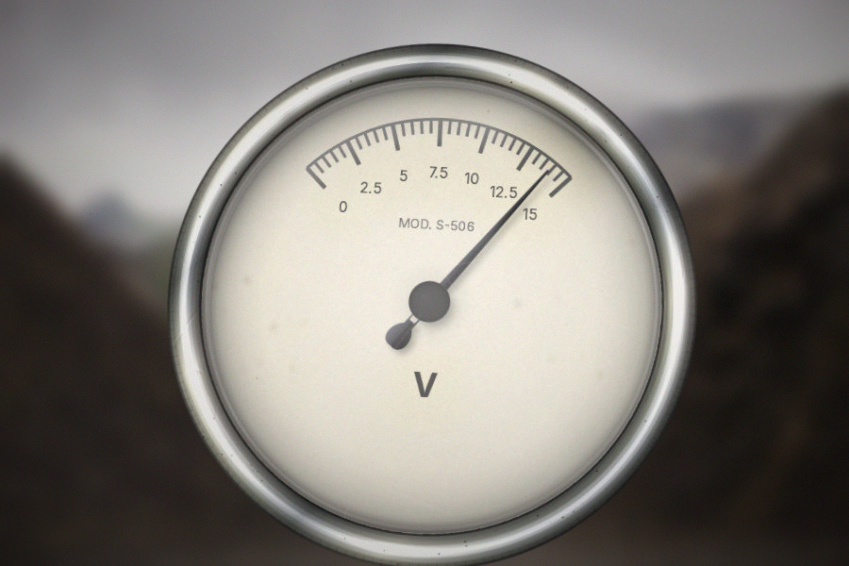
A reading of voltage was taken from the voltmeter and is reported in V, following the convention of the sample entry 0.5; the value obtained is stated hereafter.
14
